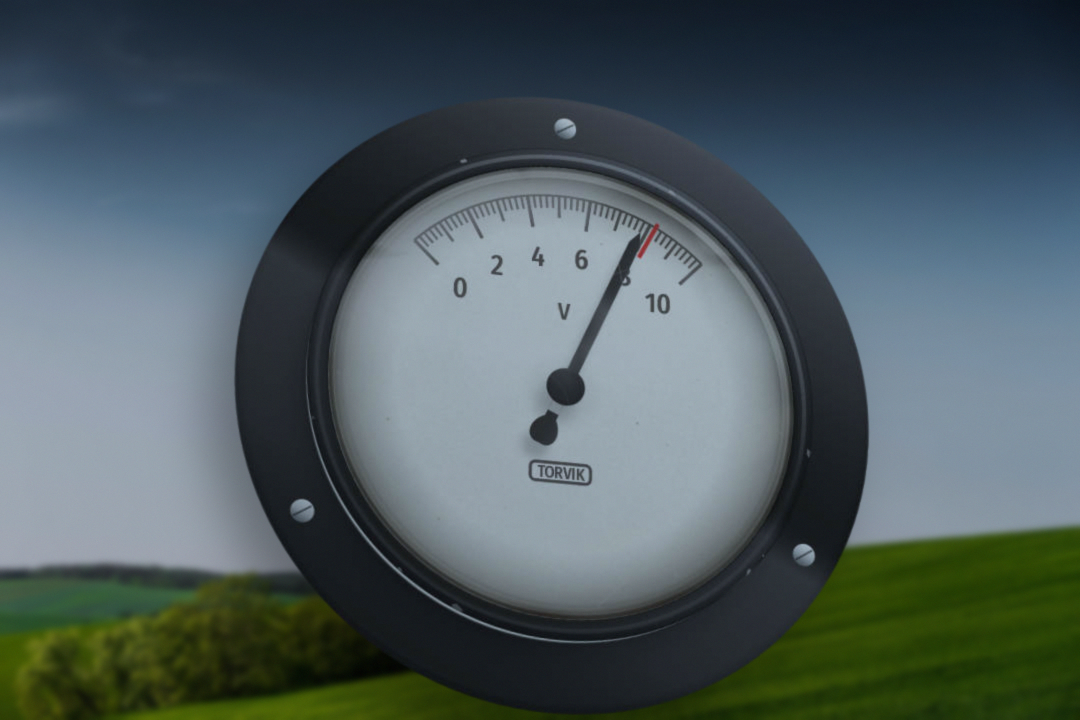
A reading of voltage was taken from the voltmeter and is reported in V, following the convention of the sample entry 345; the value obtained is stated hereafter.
7.8
